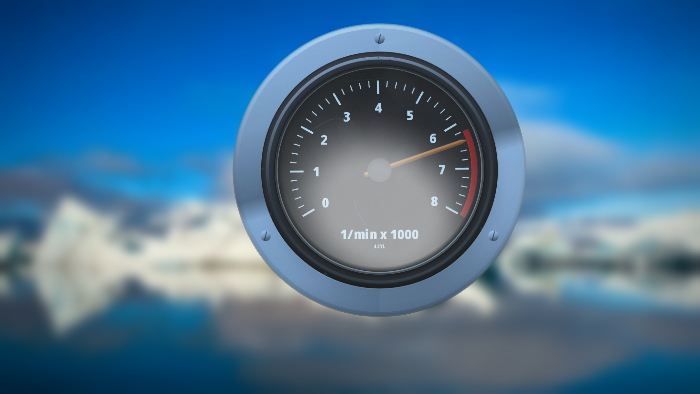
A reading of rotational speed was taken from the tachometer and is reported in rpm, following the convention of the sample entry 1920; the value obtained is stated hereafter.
6400
